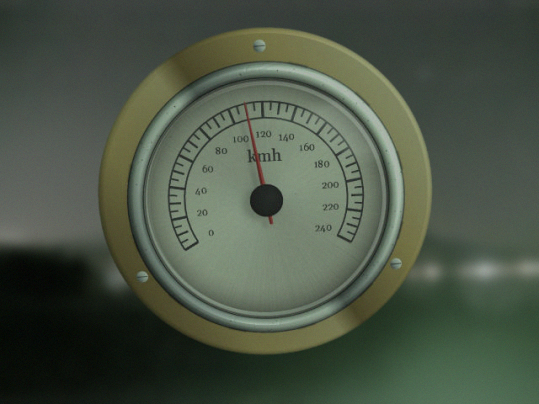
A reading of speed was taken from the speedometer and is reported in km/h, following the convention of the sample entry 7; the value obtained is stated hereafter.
110
